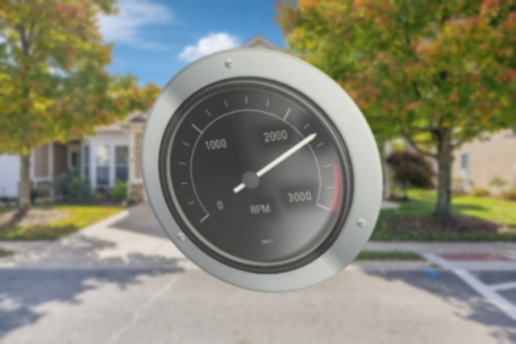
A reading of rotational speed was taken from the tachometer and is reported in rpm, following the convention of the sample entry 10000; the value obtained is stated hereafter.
2300
